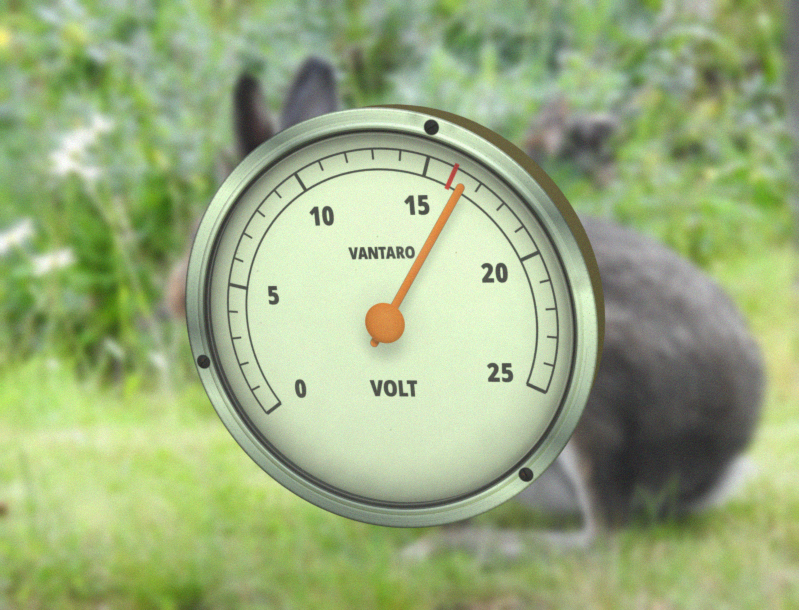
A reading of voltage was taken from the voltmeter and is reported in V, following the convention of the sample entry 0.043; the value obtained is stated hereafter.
16.5
